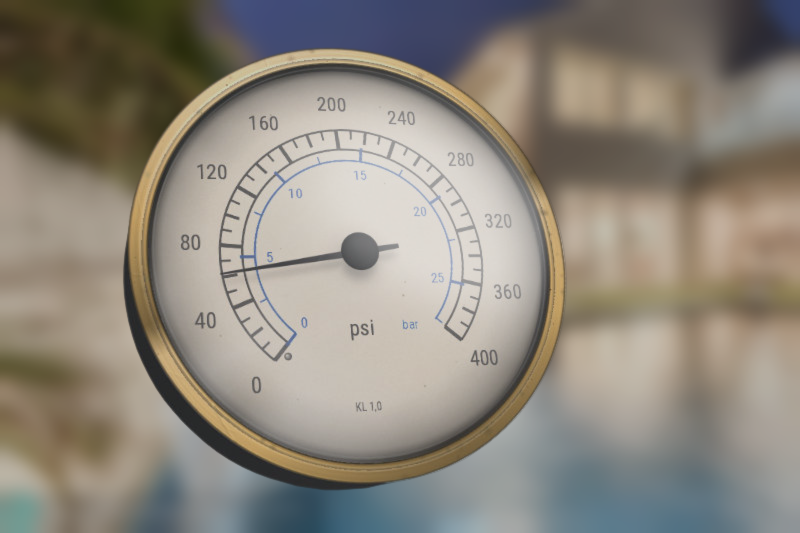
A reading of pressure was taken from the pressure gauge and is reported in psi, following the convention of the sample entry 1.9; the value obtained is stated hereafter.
60
